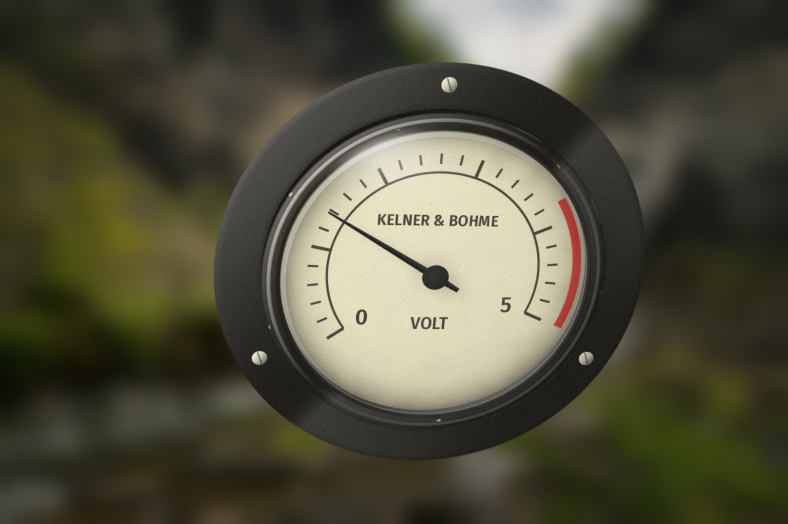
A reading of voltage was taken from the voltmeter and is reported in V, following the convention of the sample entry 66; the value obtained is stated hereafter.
1.4
